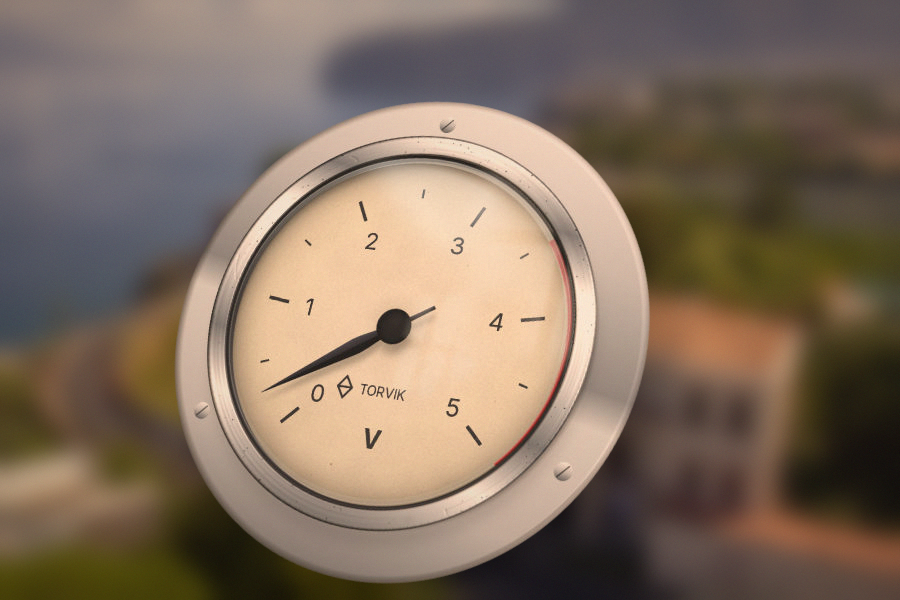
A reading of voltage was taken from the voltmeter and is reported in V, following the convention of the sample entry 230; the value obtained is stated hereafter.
0.25
